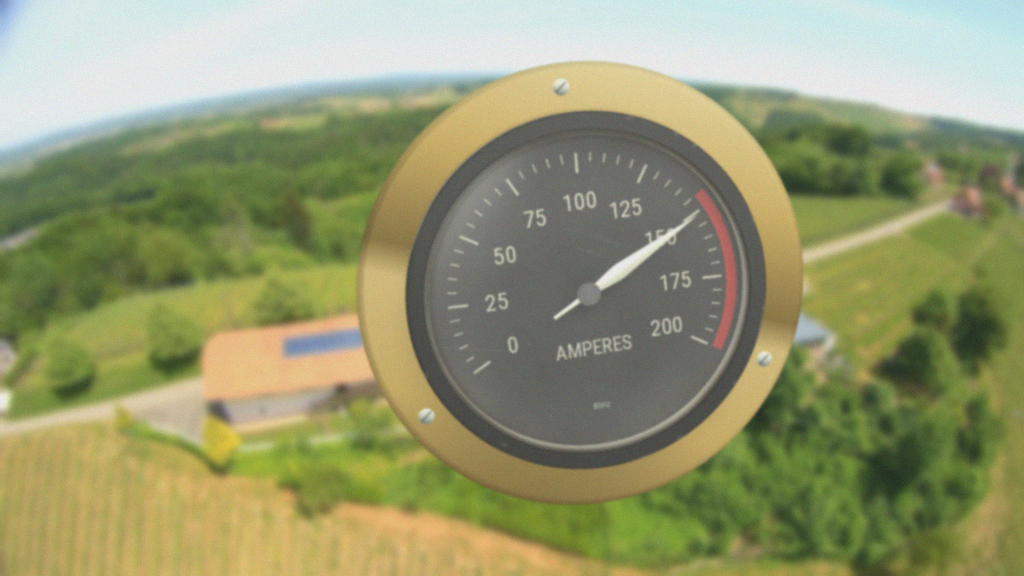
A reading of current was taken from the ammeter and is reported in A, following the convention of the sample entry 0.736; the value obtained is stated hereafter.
150
